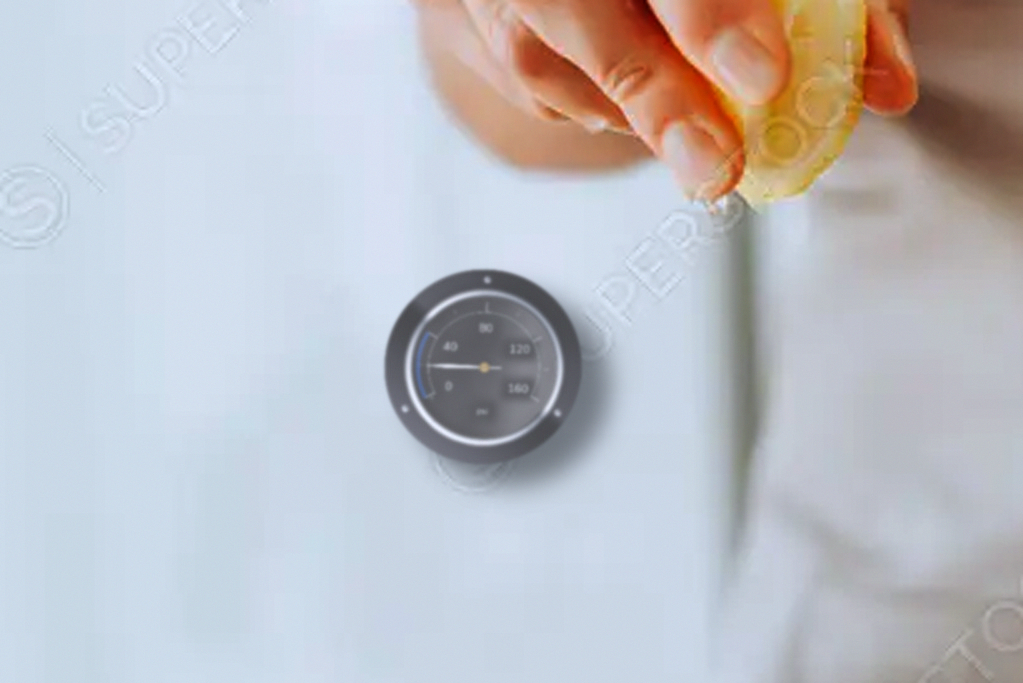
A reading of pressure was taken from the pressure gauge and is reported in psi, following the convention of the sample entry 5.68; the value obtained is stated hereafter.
20
